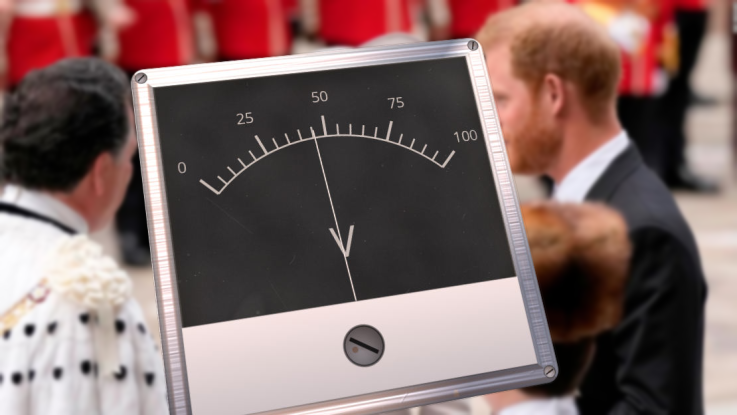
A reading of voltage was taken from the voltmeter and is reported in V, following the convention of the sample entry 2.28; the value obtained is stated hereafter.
45
